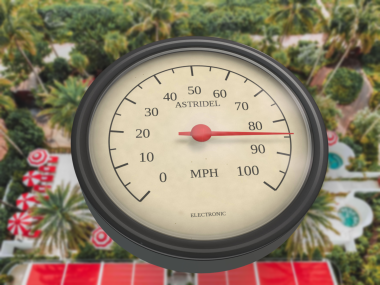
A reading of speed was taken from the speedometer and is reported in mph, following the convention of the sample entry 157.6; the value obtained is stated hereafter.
85
